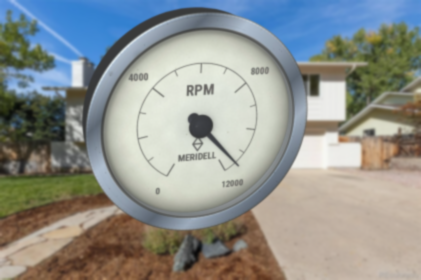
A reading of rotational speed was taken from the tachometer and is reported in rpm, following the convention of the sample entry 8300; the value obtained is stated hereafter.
11500
